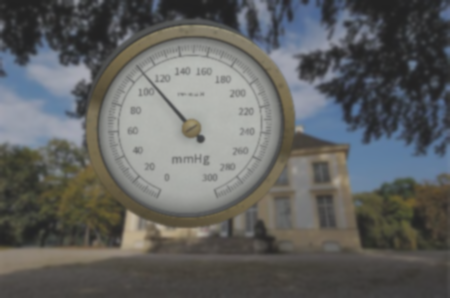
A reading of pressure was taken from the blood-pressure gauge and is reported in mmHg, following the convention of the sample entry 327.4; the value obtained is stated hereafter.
110
